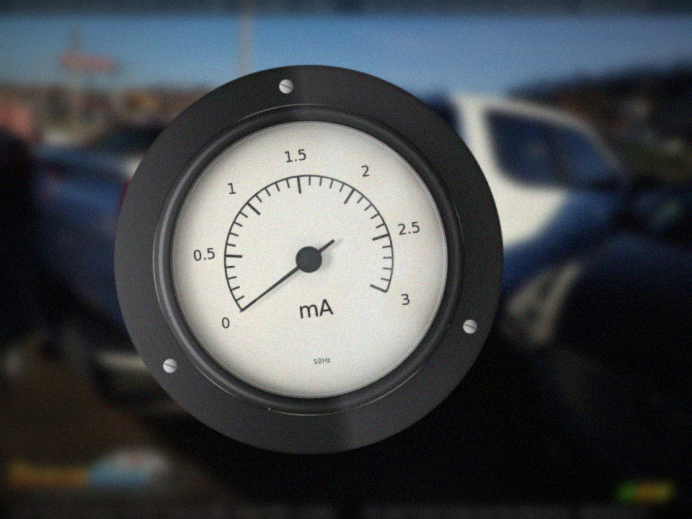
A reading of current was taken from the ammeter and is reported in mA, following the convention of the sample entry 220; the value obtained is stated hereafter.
0
